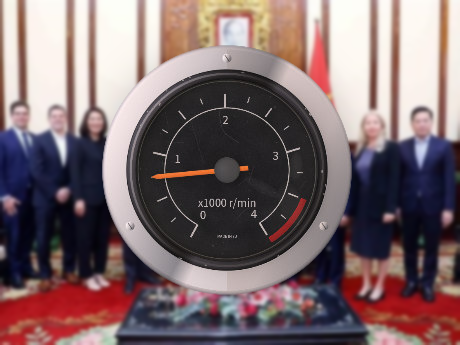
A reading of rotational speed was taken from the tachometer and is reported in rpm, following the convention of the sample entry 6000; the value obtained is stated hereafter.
750
